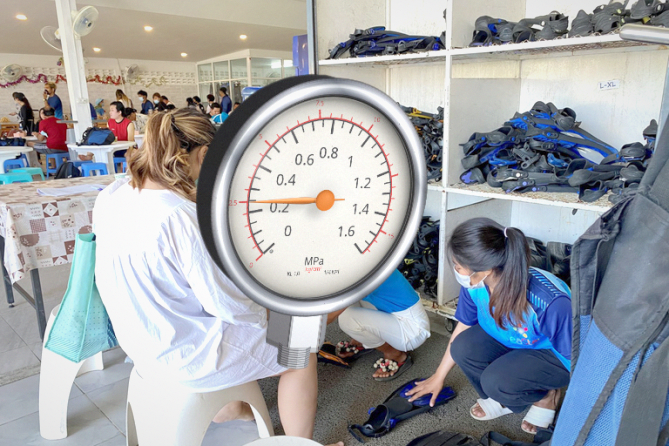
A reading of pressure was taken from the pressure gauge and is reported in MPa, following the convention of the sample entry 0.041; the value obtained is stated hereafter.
0.25
